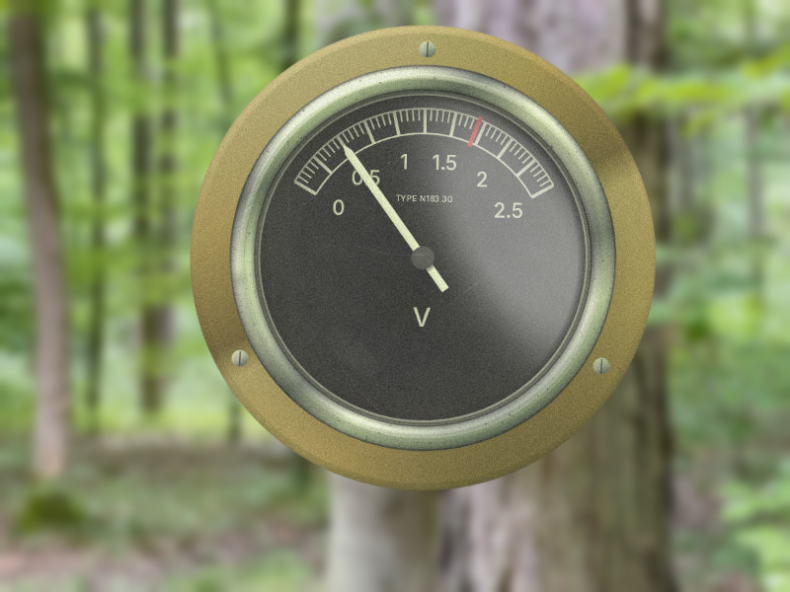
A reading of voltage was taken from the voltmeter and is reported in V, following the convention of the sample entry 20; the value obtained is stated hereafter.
0.5
